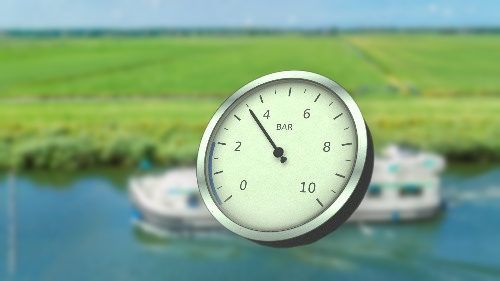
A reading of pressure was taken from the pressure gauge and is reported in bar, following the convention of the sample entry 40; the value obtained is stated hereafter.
3.5
